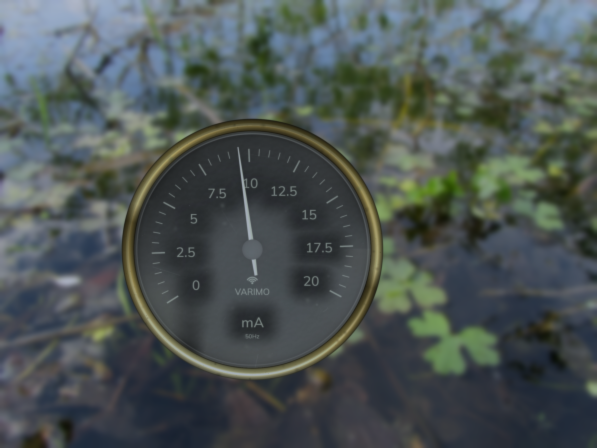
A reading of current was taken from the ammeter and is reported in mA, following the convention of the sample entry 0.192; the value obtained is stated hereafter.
9.5
